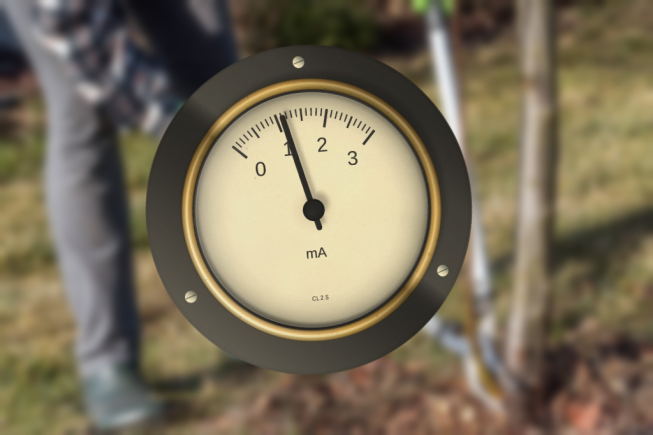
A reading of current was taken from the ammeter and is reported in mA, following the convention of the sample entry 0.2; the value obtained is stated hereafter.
1.1
